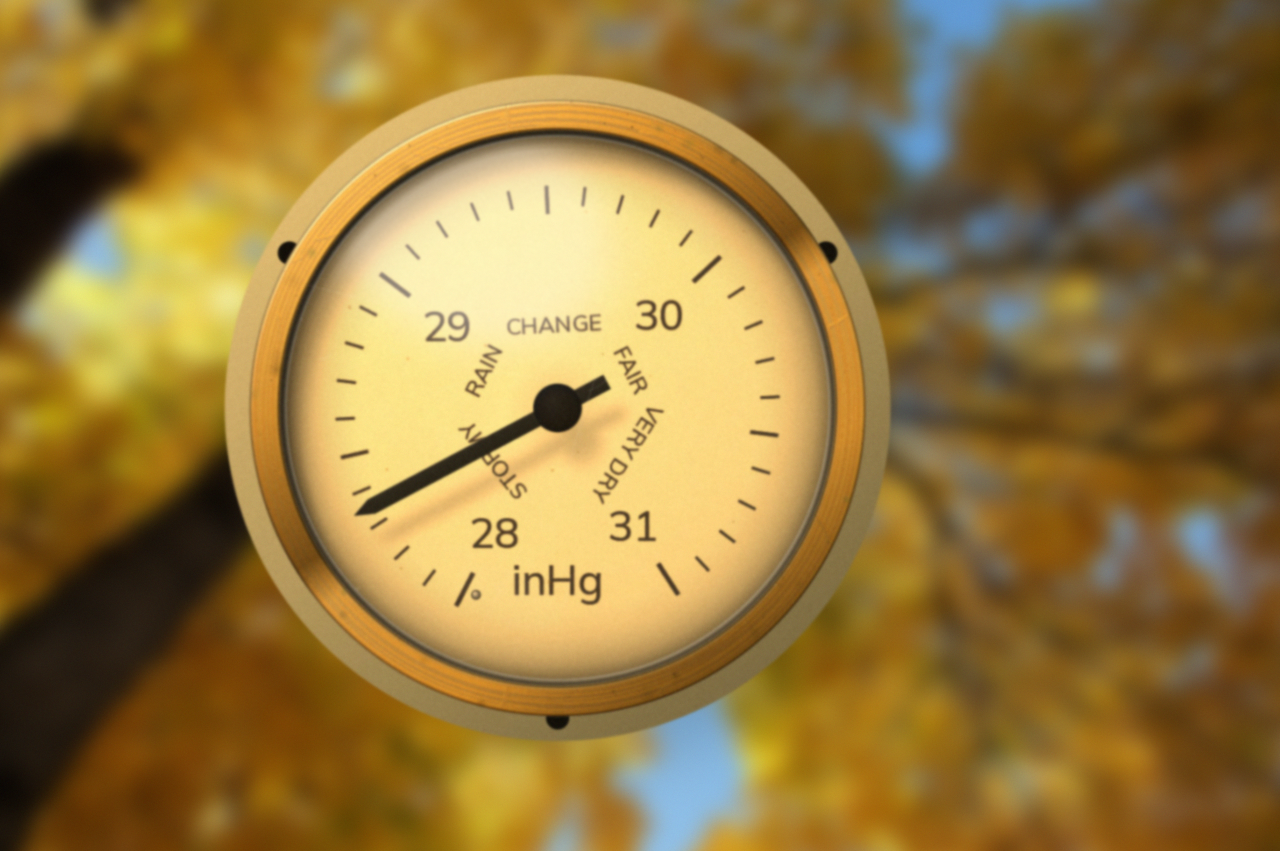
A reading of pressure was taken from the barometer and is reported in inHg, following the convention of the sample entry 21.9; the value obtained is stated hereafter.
28.35
